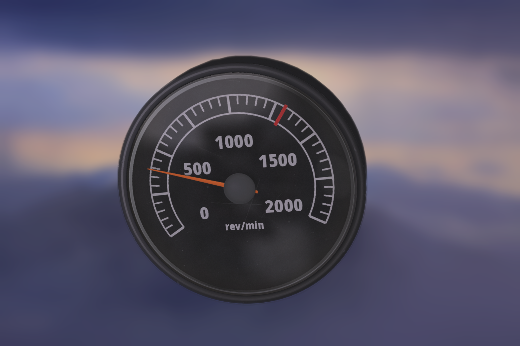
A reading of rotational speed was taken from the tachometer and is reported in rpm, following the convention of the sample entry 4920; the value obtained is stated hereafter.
400
